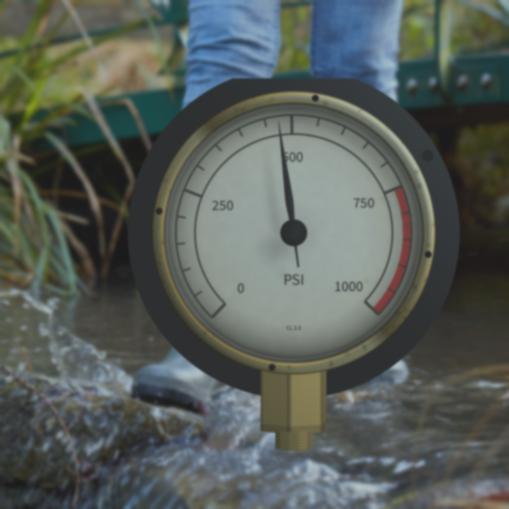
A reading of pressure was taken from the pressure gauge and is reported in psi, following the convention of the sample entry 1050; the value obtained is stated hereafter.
475
